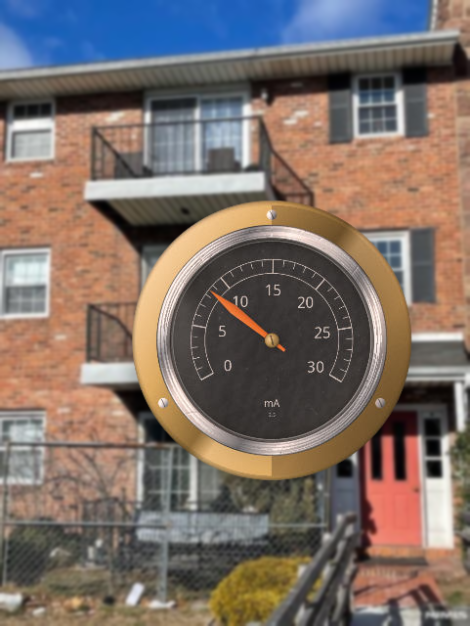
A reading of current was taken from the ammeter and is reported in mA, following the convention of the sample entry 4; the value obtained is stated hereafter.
8.5
